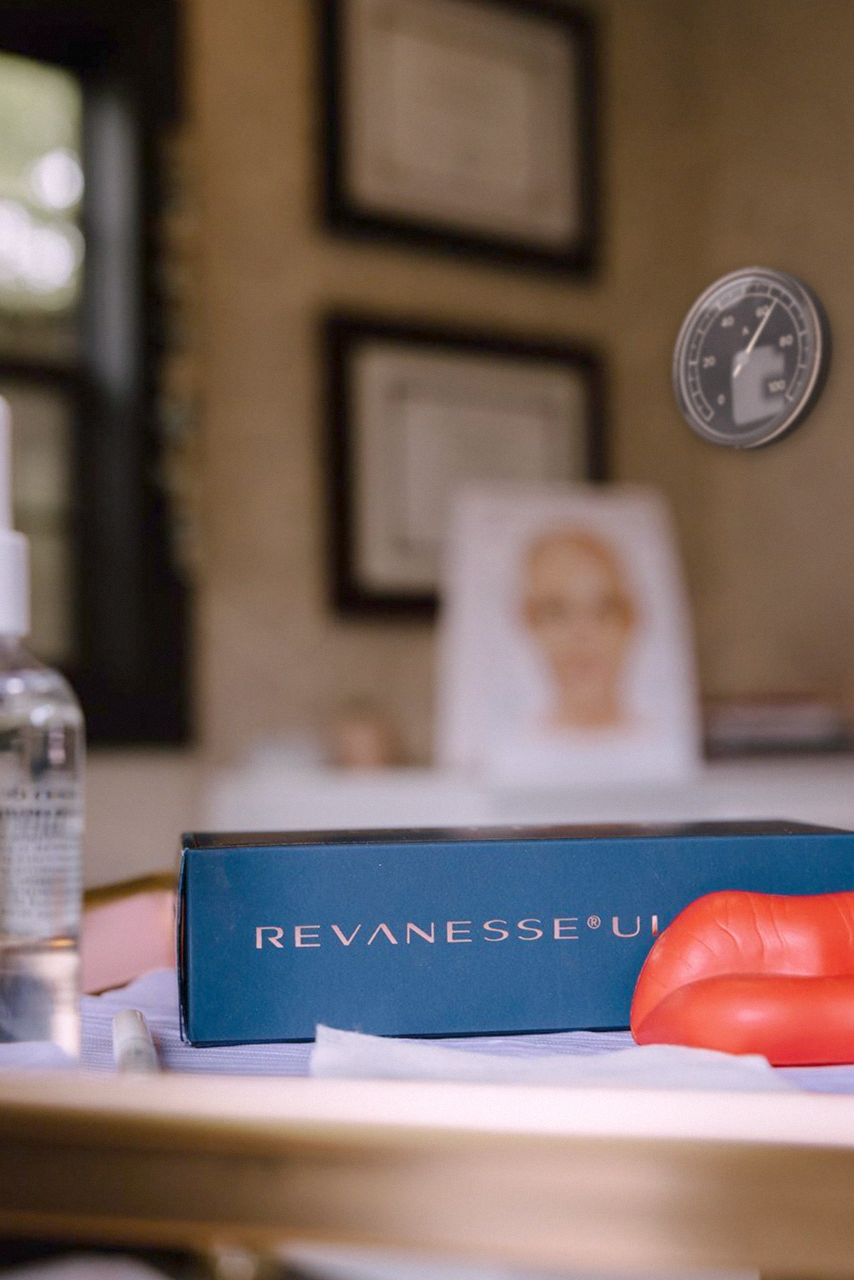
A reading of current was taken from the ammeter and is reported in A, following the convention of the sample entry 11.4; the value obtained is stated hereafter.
65
